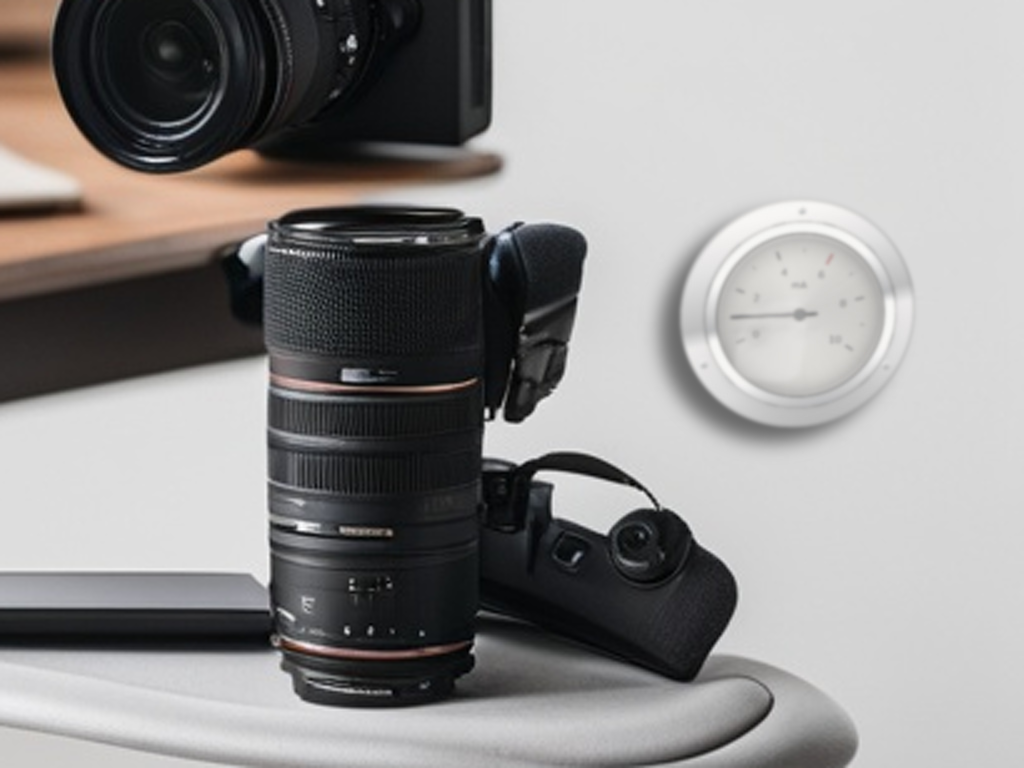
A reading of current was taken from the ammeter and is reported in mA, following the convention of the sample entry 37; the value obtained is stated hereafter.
1
